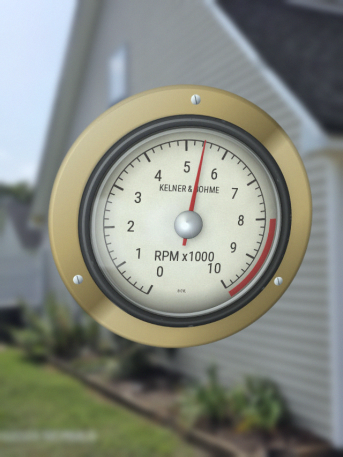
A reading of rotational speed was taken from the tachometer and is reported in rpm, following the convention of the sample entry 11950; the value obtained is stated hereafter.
5400
